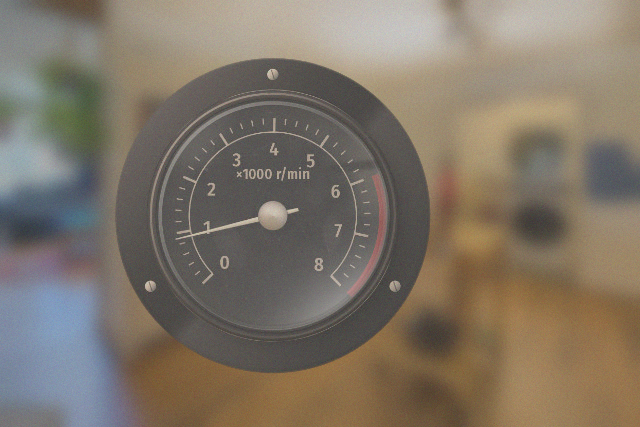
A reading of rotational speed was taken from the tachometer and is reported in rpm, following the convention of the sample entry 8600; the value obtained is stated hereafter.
900
